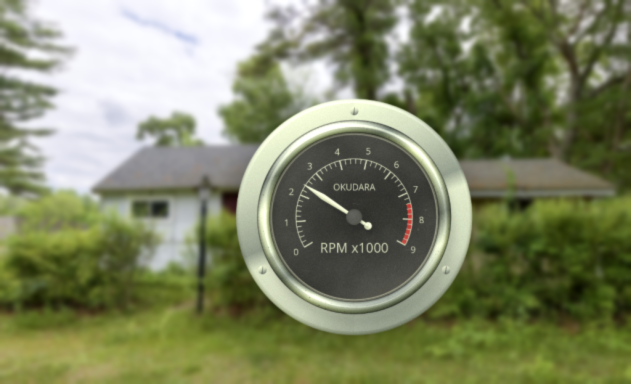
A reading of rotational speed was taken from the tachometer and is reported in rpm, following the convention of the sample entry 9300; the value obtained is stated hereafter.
2400
